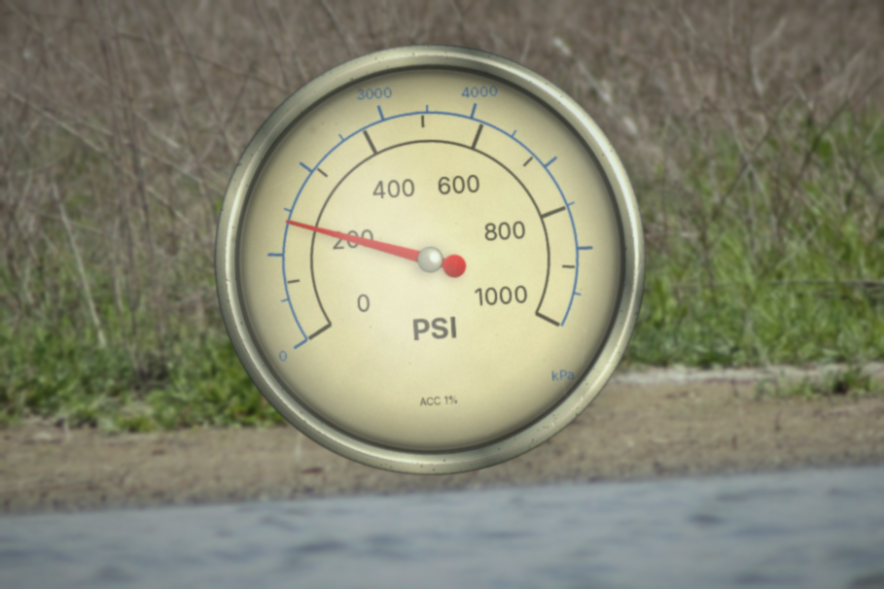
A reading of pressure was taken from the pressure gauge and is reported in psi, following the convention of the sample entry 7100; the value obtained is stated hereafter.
200
